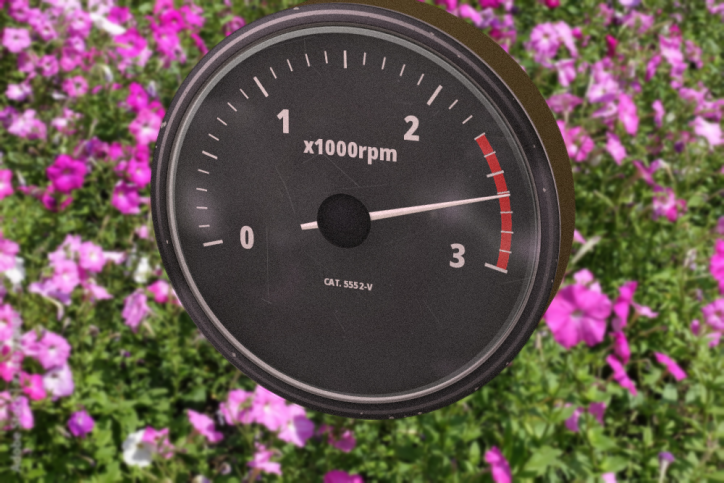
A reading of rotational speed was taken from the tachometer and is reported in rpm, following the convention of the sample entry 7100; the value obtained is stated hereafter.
2600
